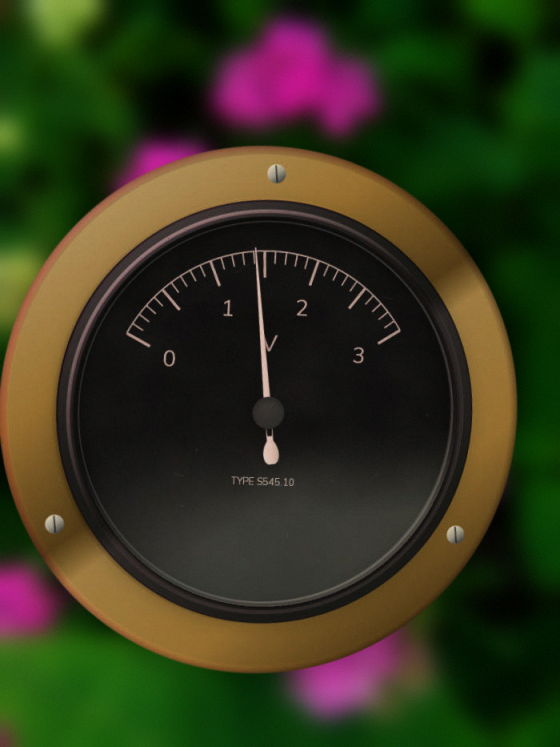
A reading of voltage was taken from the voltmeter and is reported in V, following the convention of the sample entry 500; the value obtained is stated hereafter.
1.4
